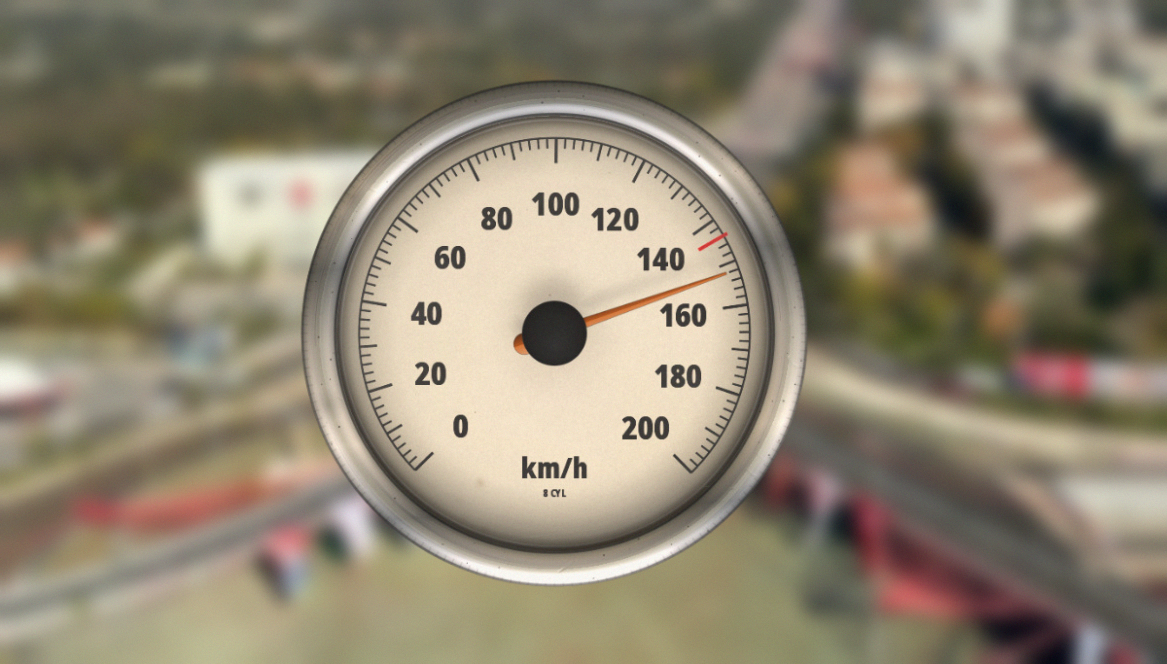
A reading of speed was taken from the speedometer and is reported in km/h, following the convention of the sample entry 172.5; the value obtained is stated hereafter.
152
